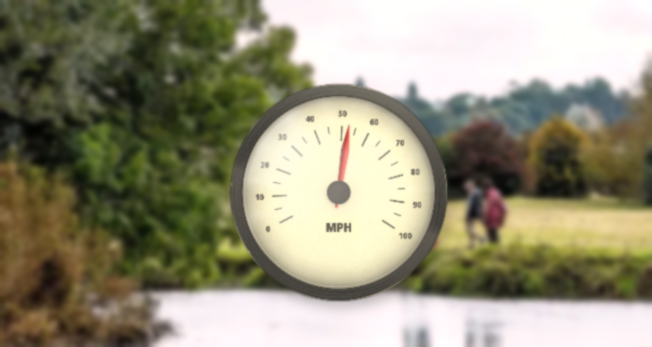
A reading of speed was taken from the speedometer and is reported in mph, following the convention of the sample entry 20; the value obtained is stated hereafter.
52.5
